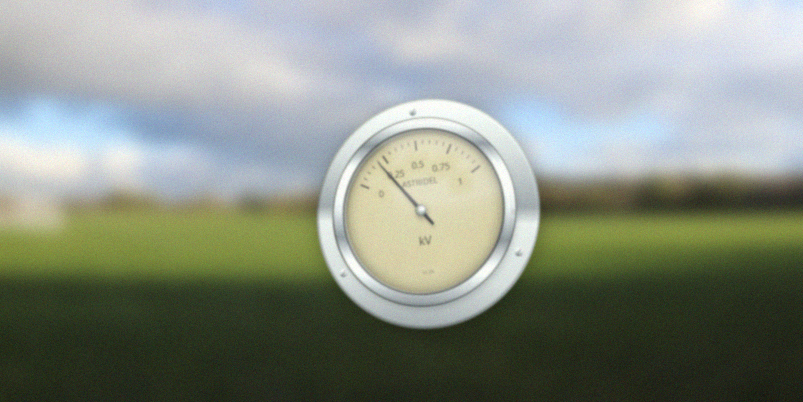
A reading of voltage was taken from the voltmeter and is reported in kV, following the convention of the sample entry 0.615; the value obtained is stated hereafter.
0.2
